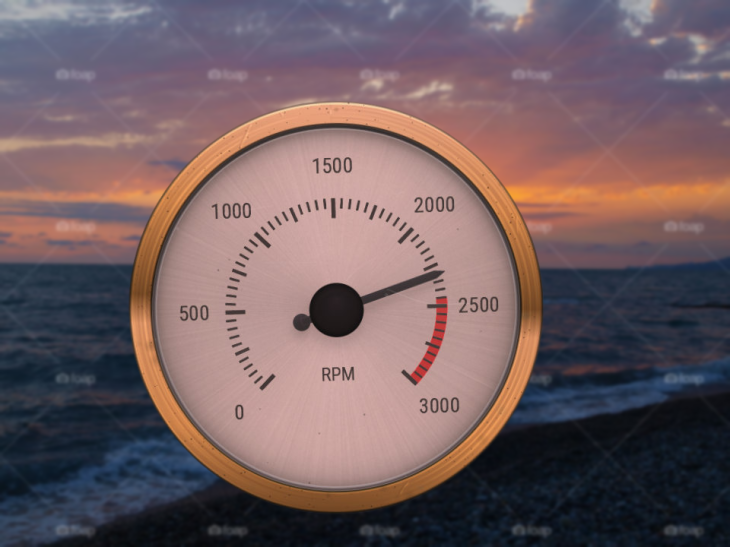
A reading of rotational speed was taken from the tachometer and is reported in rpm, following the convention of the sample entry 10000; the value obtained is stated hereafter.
2300
